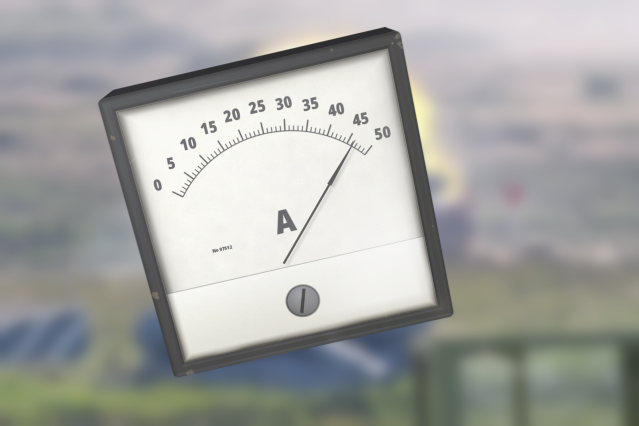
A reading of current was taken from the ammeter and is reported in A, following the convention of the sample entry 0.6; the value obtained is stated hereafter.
46
